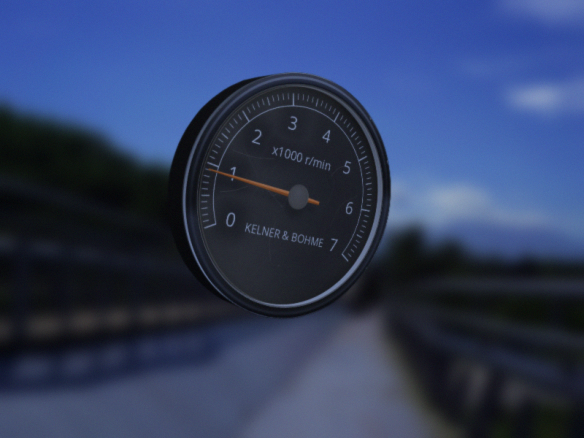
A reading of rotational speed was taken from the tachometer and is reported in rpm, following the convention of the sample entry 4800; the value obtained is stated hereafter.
900
